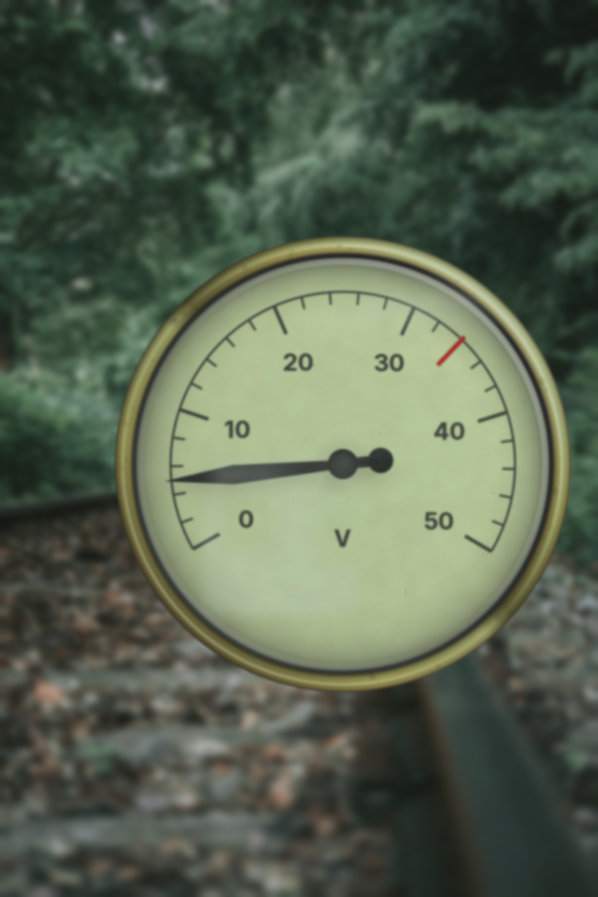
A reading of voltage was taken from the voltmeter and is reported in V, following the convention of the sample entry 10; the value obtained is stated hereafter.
5
